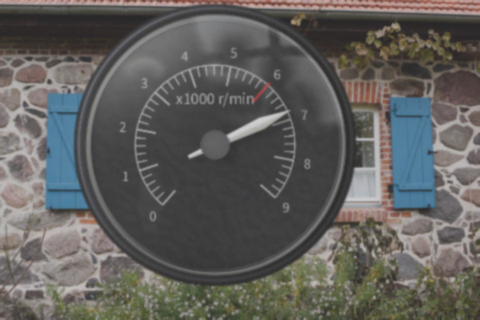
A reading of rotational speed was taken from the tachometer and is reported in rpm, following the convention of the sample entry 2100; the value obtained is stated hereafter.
6800
